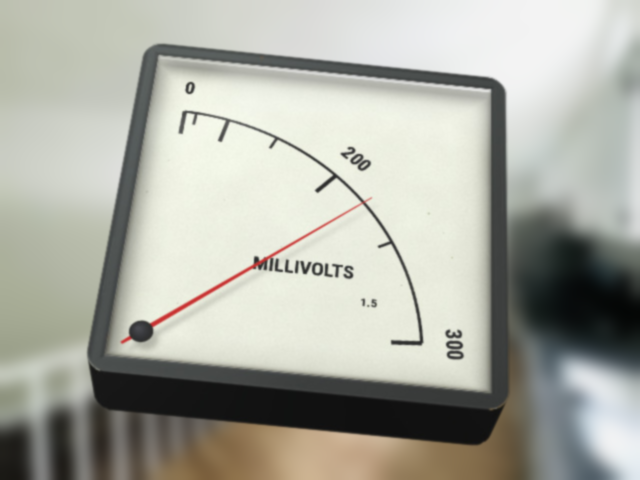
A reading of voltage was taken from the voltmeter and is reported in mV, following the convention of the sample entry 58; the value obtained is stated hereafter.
225
